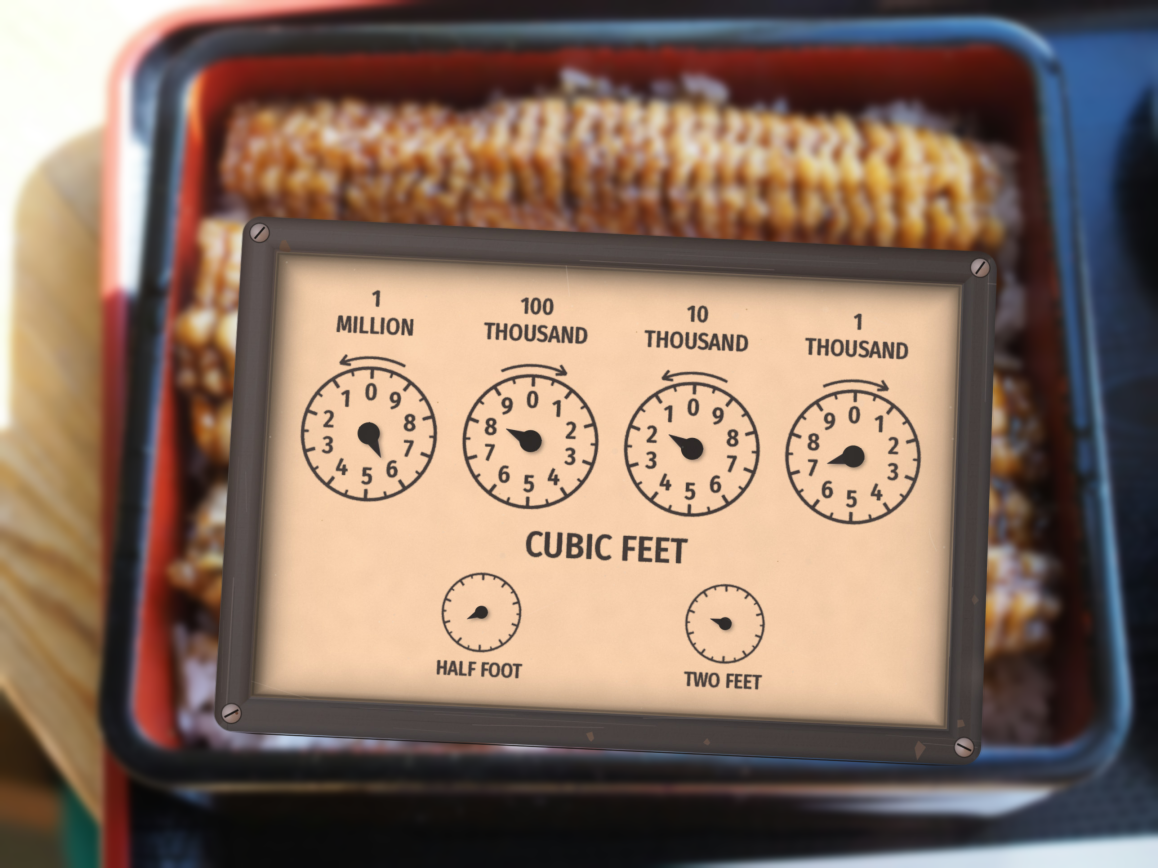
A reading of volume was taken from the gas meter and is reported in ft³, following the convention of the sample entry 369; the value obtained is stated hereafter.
581700
